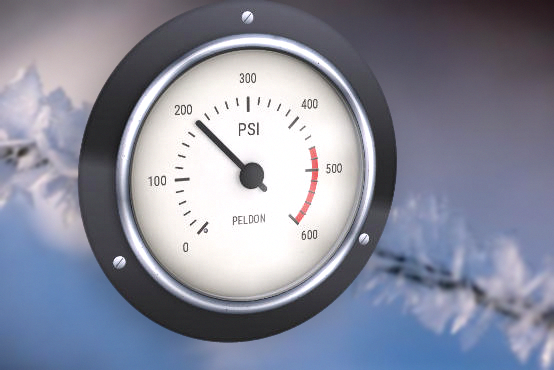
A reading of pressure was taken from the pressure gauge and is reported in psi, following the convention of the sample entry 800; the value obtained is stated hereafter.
200
